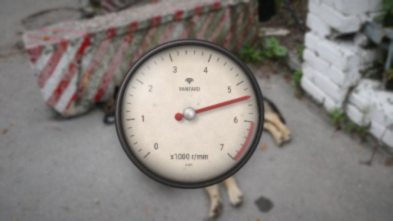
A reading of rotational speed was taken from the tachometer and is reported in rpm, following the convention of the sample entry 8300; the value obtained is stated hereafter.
5400
